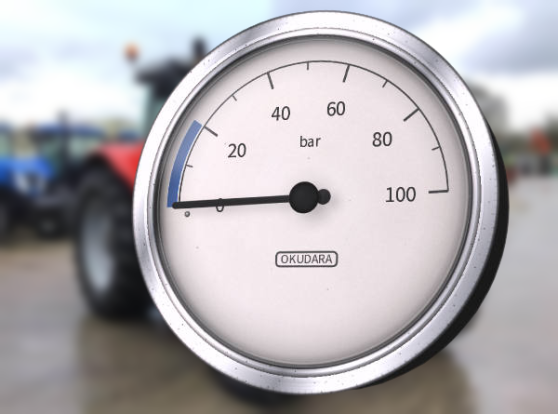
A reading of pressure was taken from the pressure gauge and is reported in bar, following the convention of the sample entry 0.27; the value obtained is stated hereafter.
0
